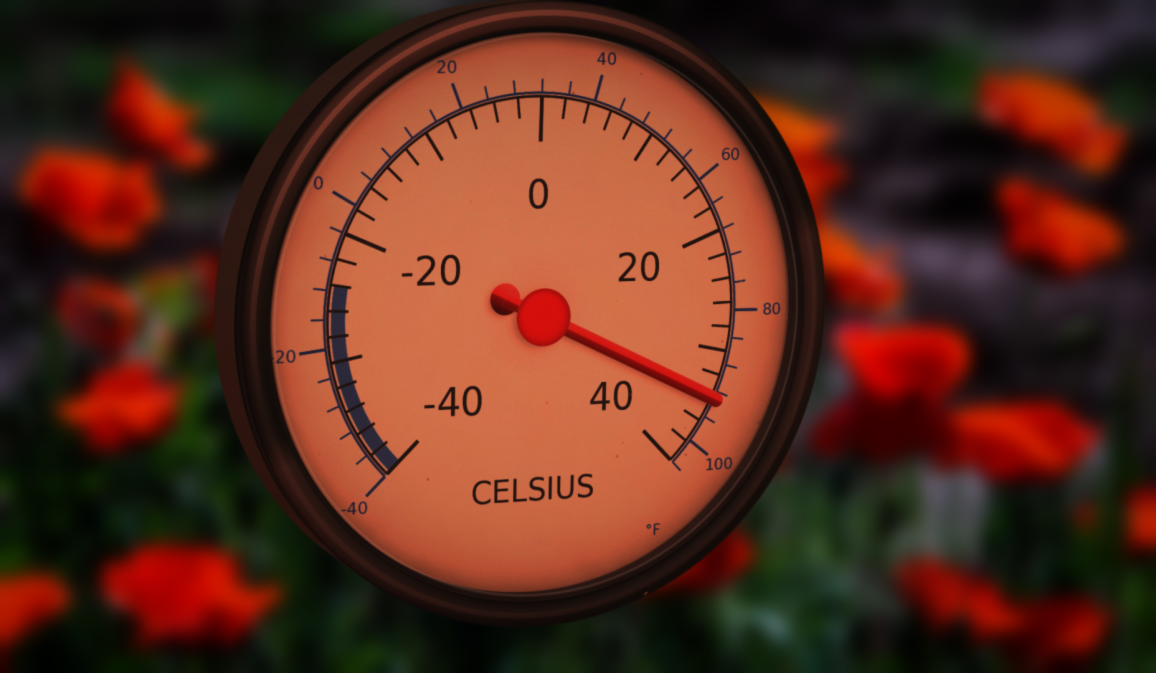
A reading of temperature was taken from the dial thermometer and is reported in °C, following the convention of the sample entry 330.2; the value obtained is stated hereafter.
34
